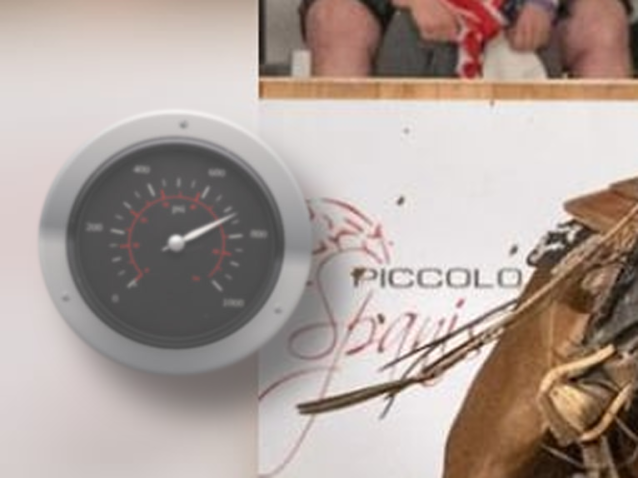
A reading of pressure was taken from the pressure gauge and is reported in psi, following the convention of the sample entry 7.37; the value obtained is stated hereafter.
725
